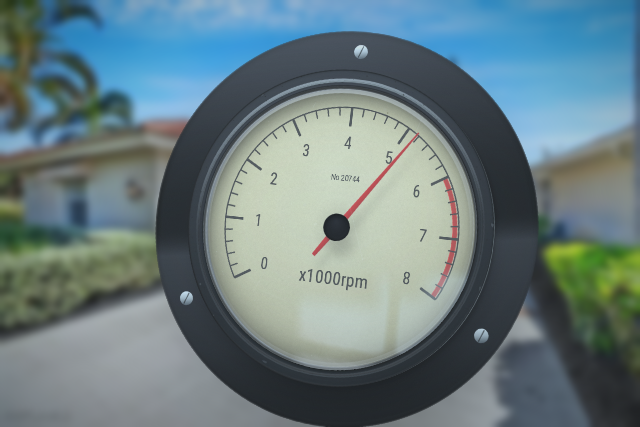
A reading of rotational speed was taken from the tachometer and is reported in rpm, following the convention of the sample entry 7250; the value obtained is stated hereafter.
5200
